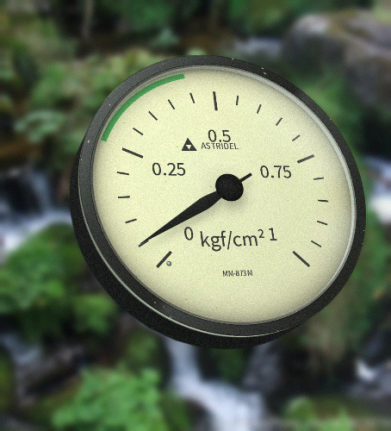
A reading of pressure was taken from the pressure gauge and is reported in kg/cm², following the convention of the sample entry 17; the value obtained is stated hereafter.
0.05
